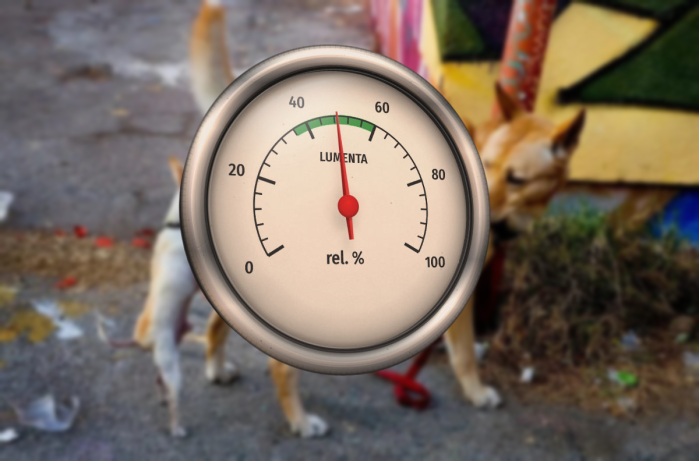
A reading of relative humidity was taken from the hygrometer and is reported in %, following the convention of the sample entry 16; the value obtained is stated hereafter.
48
